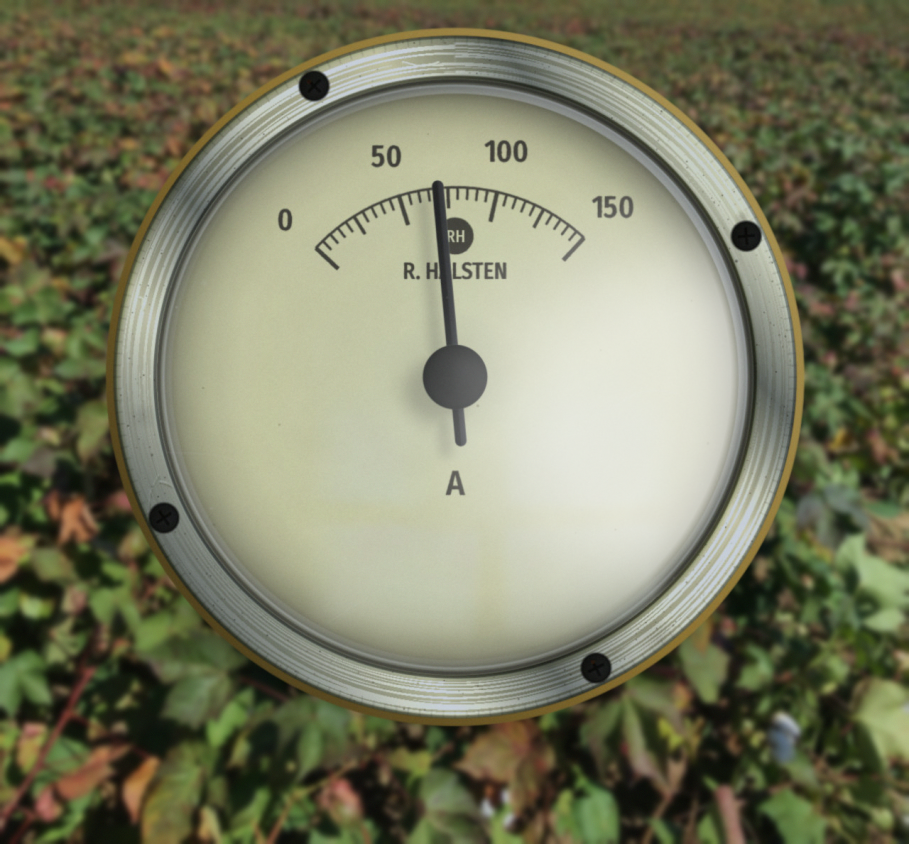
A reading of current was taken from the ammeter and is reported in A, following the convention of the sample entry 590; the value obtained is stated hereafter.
70
